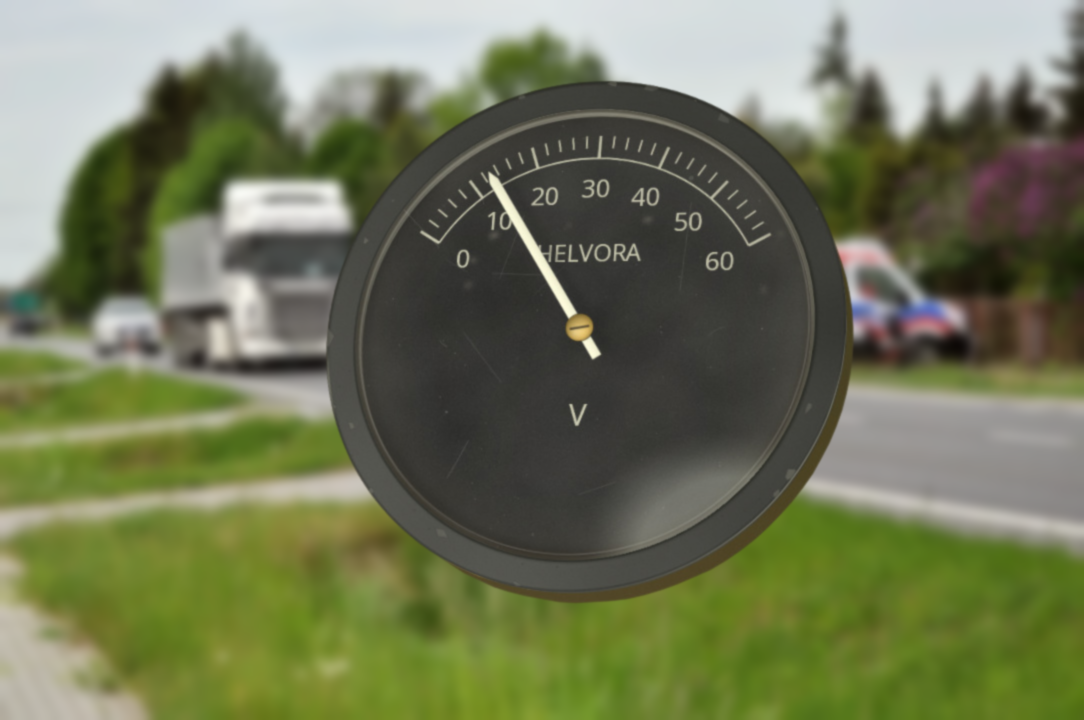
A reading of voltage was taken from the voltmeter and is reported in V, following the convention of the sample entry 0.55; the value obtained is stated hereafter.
13
